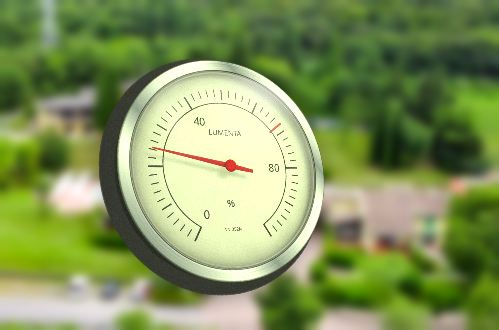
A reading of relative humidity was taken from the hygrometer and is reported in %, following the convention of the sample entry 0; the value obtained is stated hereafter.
24
